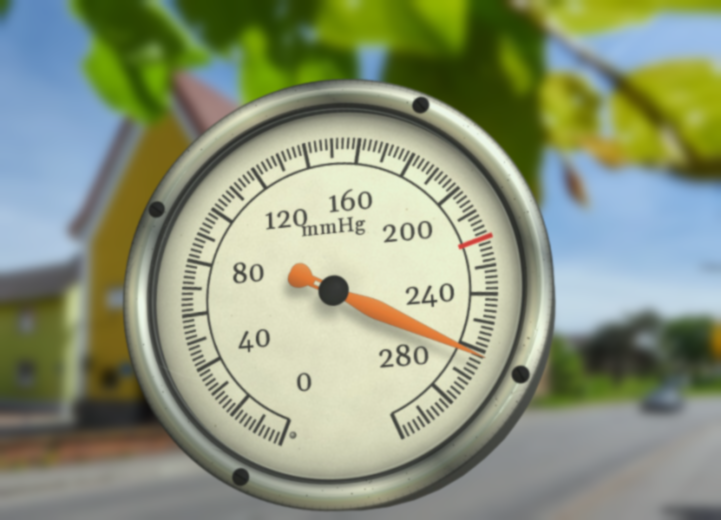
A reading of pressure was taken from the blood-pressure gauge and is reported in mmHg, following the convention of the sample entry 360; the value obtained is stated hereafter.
262
